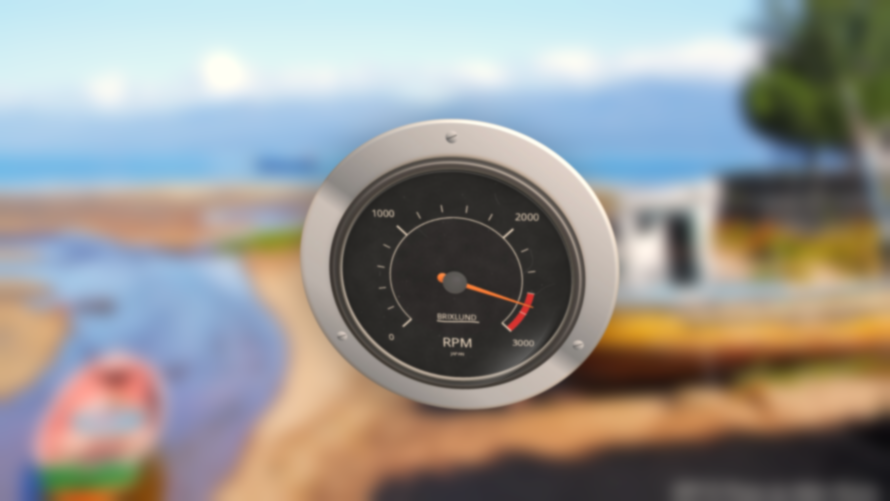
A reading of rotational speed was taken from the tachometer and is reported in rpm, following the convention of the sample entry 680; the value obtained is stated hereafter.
2700
